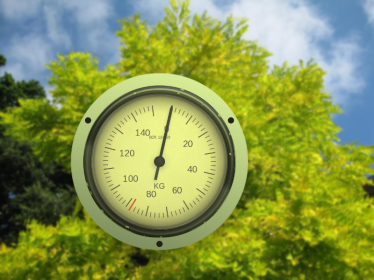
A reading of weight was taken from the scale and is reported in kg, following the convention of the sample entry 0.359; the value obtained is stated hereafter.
0
